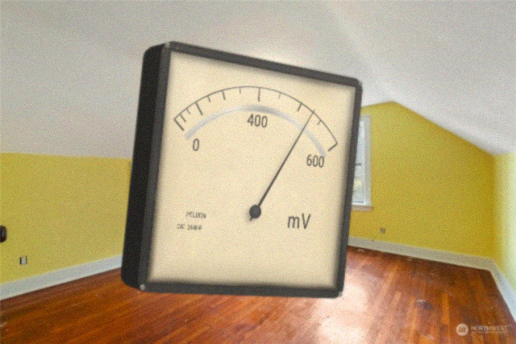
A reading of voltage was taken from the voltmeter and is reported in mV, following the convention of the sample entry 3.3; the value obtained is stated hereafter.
525
